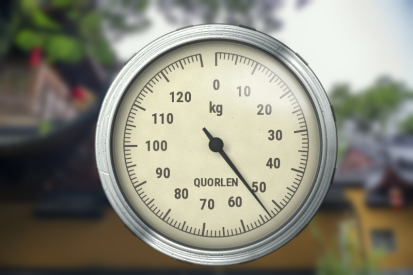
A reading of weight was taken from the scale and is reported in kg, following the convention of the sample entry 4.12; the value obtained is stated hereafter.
53
